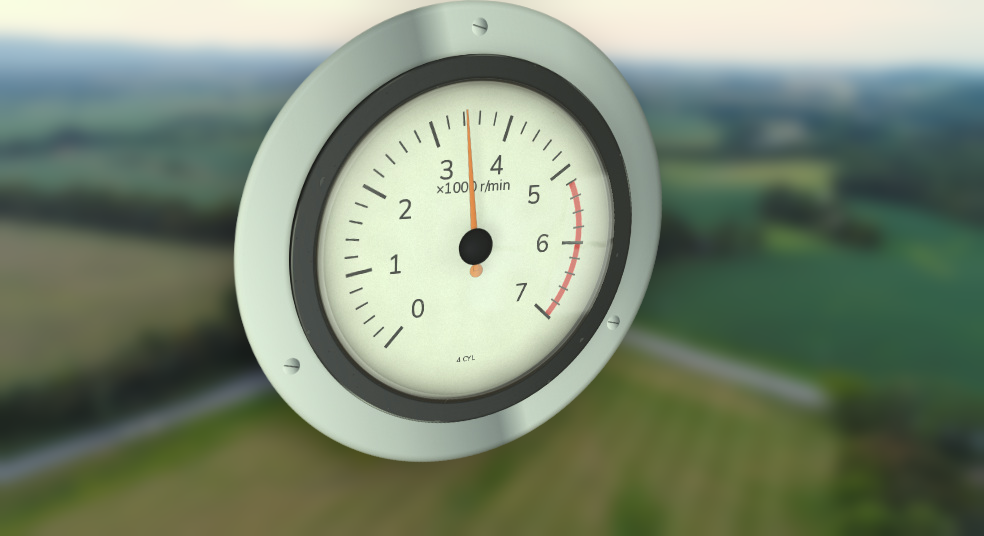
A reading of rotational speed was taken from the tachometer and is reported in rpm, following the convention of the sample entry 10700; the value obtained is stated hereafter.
3400
